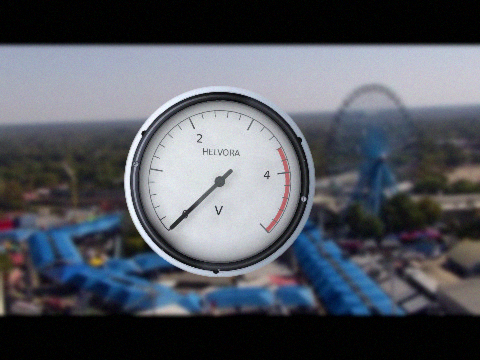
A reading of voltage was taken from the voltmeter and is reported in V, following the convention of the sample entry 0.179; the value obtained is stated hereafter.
0
